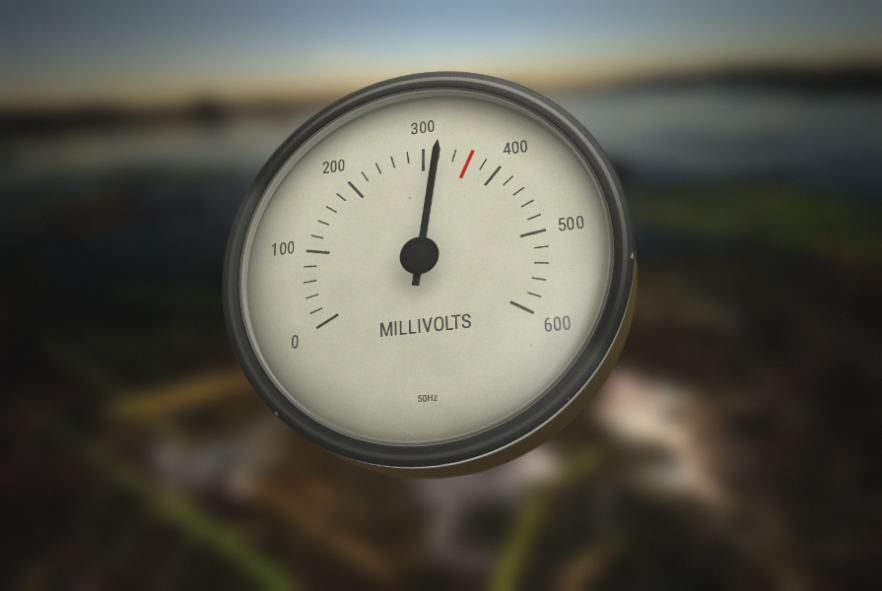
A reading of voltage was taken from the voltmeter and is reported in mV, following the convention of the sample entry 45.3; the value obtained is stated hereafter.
320
